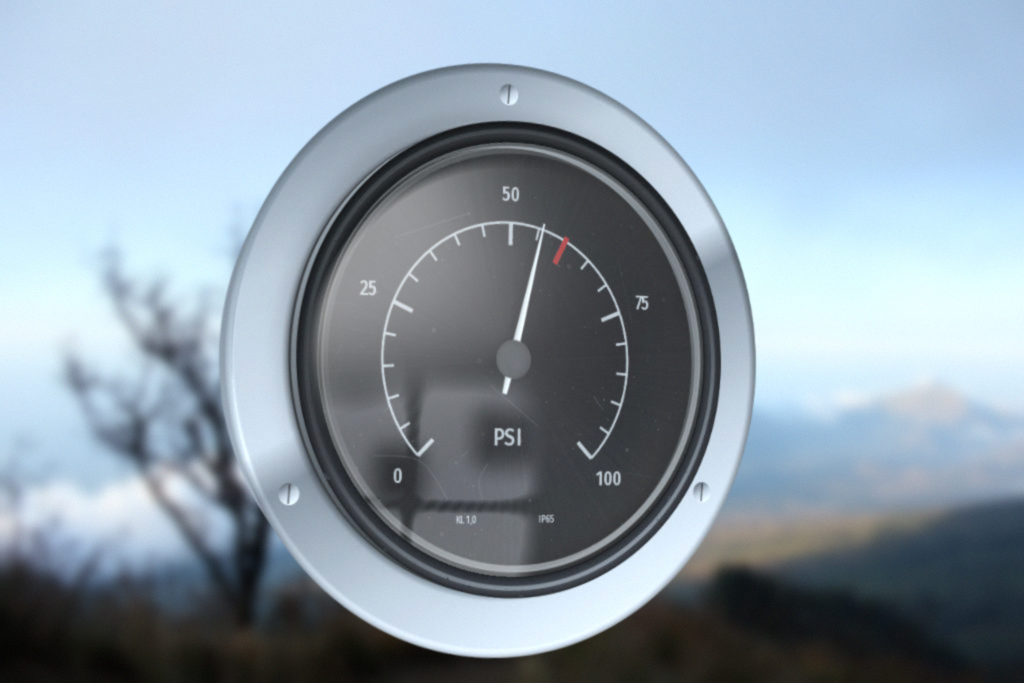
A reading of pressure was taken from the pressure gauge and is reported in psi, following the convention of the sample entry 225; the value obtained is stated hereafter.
55
